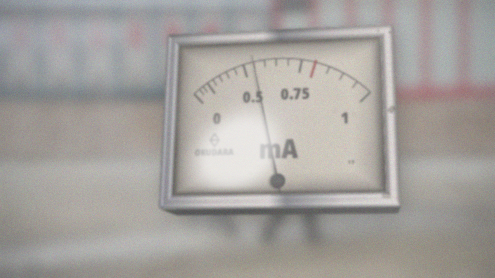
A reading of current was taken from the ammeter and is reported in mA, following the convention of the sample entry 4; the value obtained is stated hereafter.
0.55
